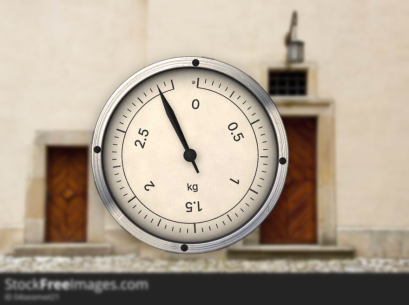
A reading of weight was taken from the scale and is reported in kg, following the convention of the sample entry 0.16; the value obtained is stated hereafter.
2.9
